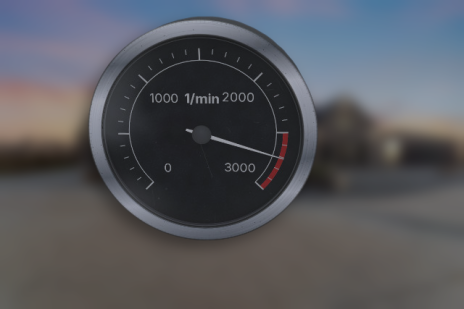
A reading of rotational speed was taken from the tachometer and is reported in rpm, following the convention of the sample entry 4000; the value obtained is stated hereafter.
2700
